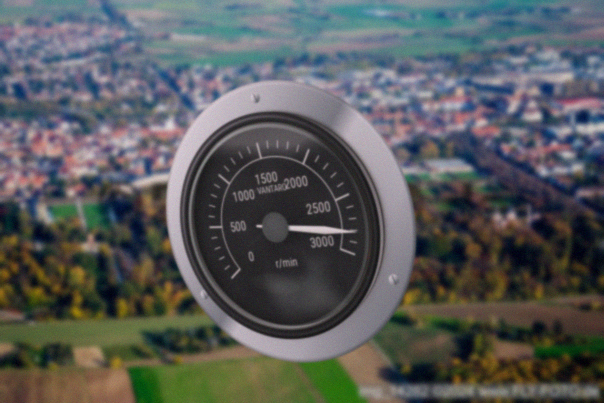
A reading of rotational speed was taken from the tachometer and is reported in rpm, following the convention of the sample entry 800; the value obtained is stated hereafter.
2800
